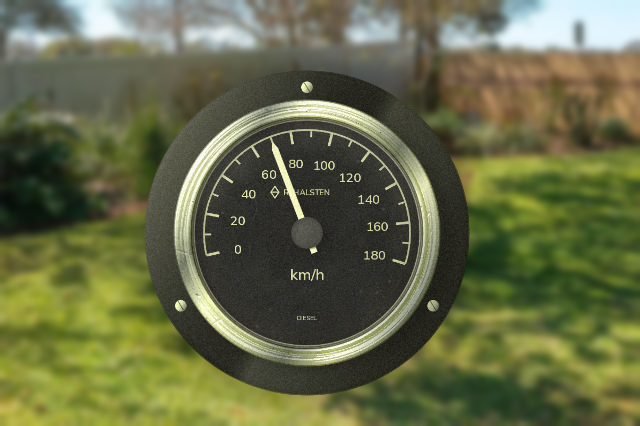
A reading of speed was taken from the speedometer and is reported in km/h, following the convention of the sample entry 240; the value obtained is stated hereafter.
70
